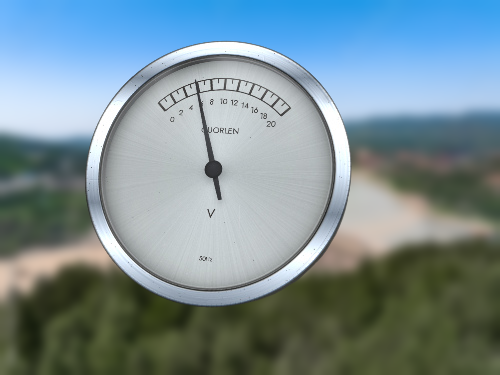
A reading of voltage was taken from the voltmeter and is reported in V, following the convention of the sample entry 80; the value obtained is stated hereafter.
6
